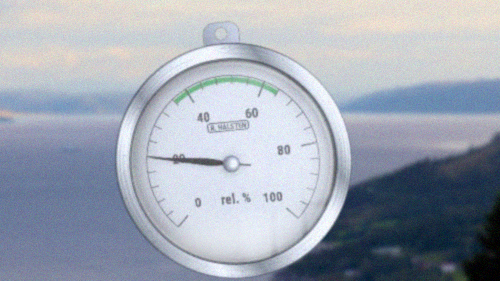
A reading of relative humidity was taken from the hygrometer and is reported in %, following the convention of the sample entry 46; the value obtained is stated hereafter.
20
